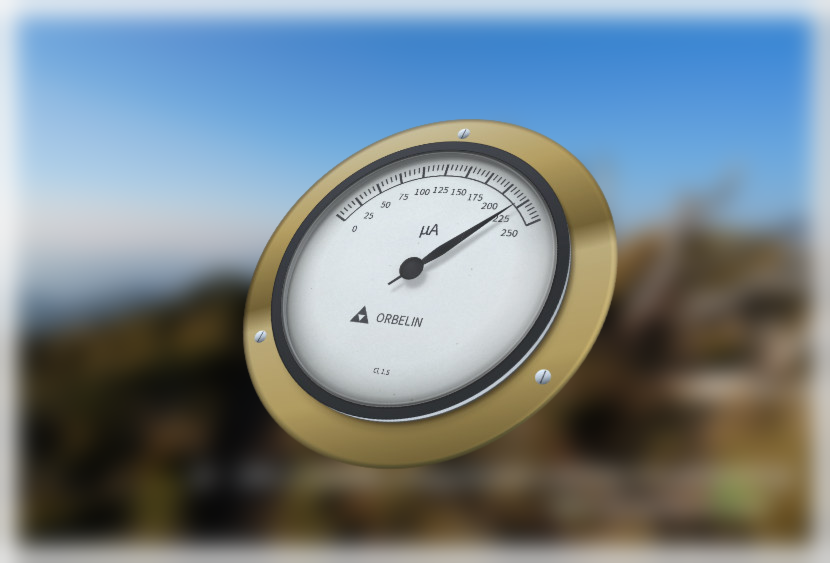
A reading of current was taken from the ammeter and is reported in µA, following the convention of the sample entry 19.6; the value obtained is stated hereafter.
225
